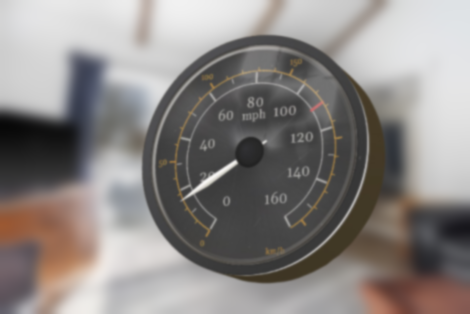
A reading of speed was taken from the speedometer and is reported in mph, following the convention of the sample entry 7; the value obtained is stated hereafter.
15
